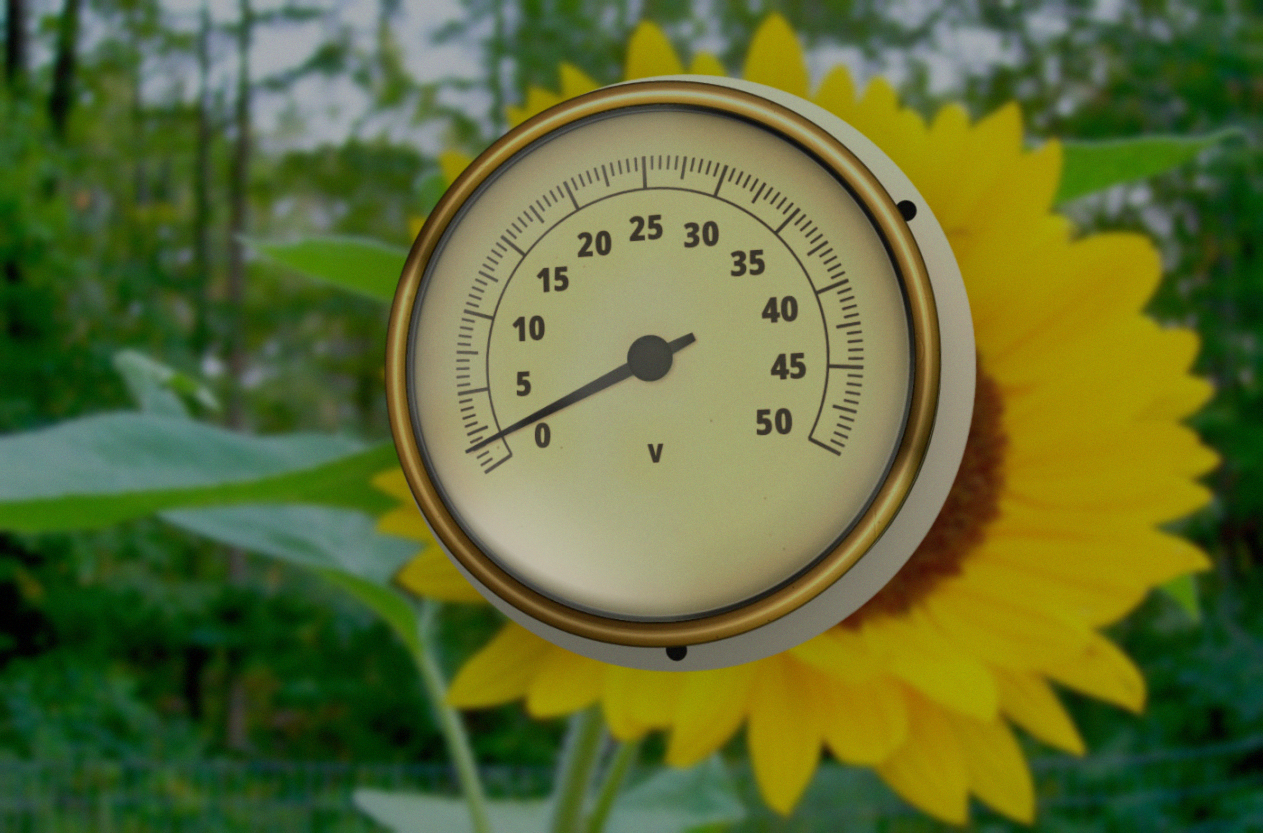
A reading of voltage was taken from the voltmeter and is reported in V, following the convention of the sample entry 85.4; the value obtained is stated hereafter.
1.5
